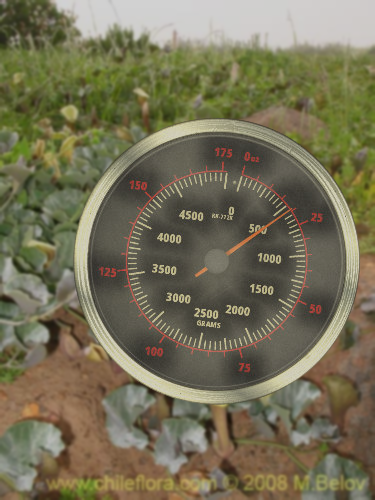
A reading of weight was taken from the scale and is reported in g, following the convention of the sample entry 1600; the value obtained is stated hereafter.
550
